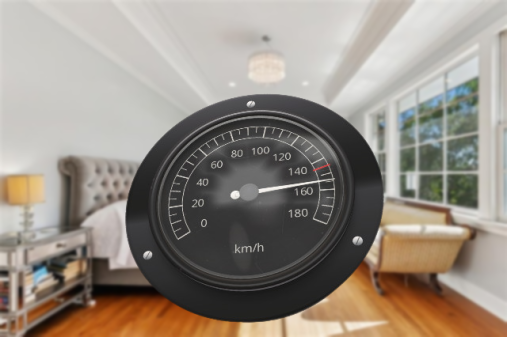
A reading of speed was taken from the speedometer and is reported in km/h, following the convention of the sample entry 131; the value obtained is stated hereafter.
155
